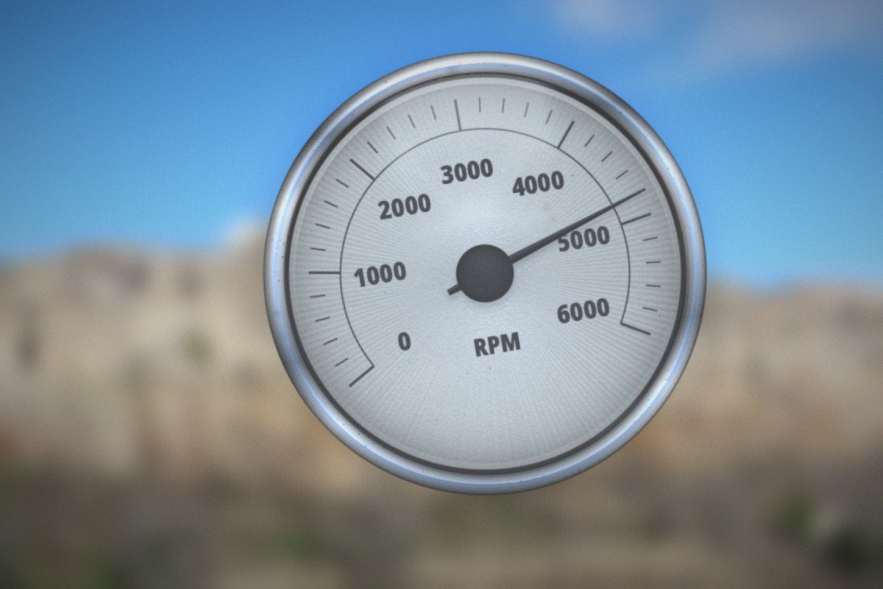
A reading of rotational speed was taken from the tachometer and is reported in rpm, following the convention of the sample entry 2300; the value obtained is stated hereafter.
4800
